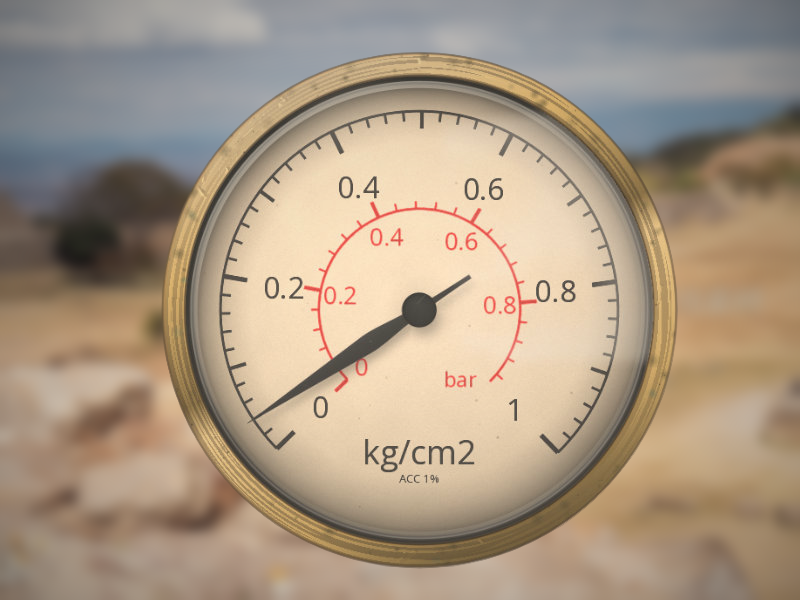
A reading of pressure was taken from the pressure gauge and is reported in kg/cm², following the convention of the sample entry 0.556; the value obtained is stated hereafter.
0.04
